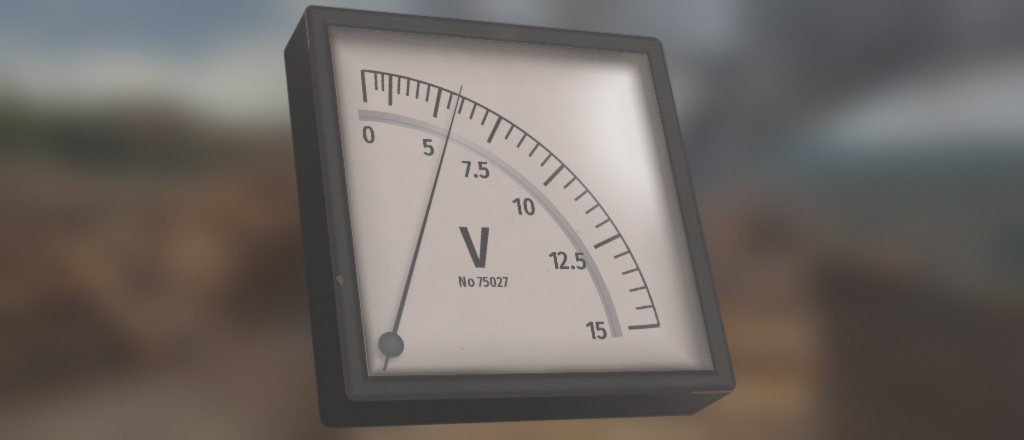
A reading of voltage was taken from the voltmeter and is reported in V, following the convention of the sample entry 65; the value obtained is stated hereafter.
5.75
